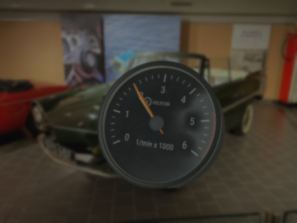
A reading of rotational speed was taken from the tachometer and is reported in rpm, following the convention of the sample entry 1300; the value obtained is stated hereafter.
2000
